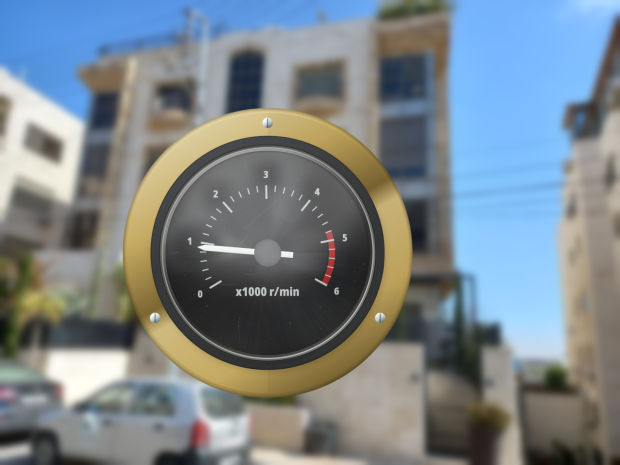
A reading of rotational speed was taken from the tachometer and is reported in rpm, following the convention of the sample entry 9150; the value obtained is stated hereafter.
900
